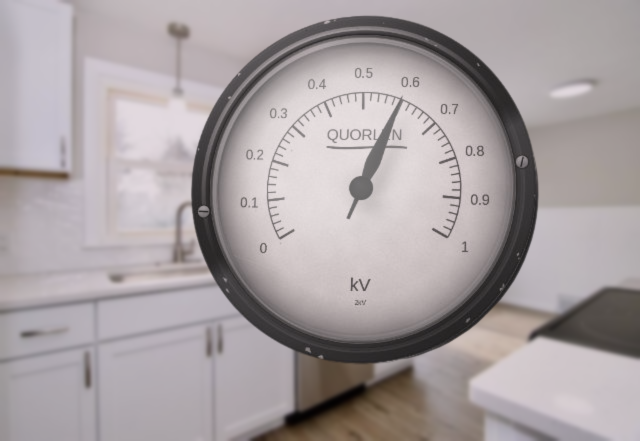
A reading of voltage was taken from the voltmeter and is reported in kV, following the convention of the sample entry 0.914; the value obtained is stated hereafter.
0.6
